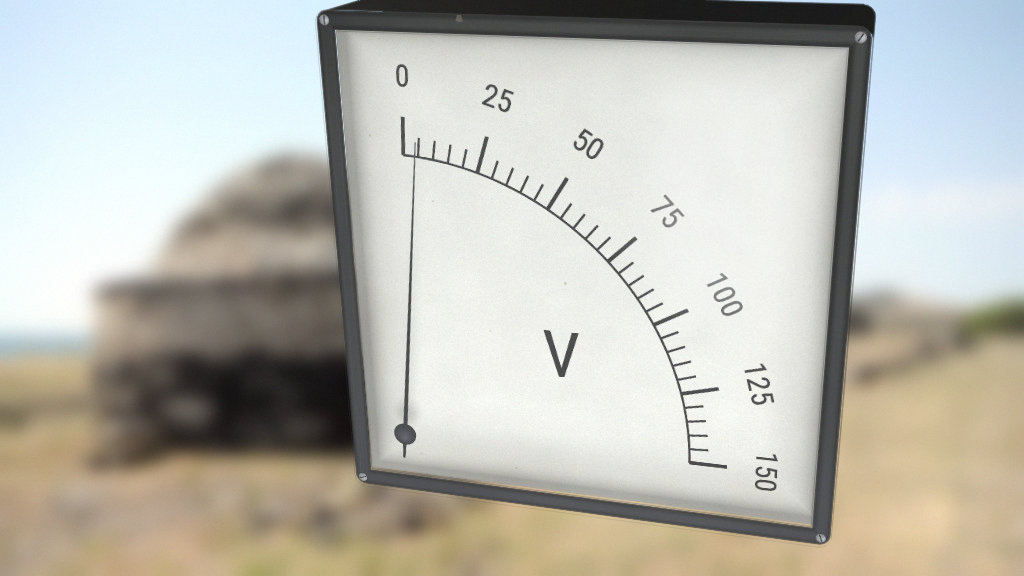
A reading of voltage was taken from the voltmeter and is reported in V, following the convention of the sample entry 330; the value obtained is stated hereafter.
5
